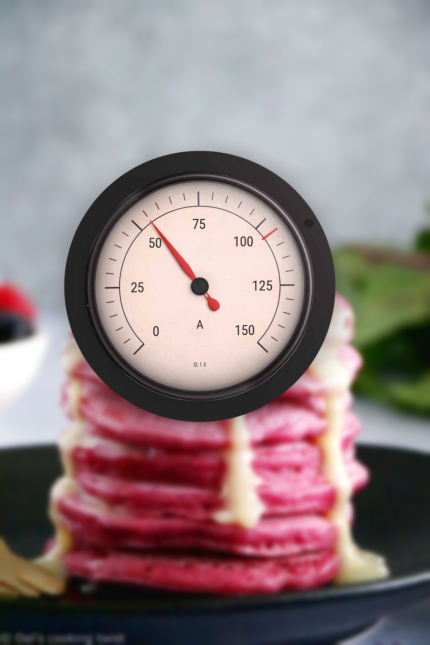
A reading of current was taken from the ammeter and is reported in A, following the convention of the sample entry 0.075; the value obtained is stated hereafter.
55
